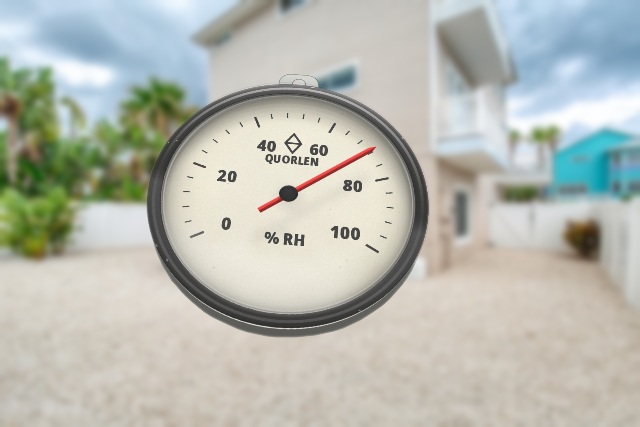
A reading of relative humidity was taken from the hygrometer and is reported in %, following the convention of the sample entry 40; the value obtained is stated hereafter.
72
